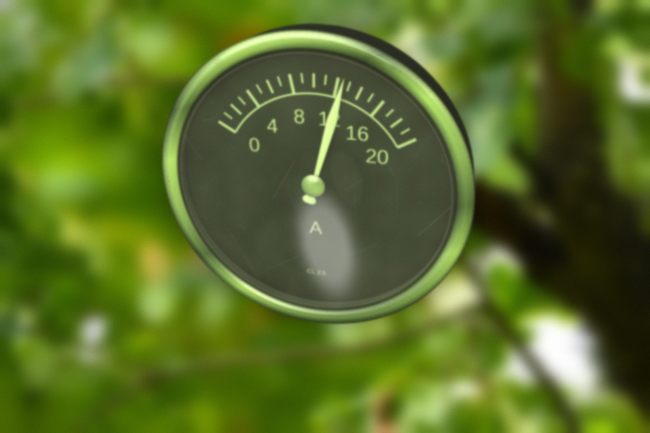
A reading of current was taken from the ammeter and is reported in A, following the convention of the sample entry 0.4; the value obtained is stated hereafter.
12.5
